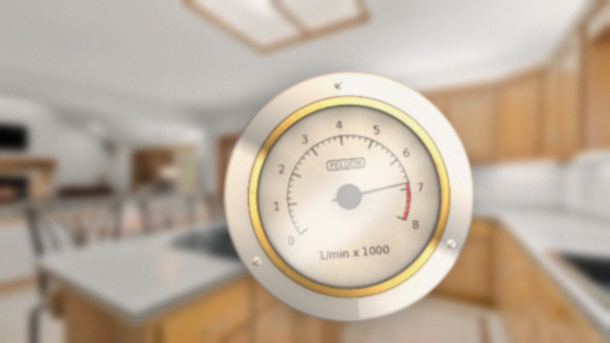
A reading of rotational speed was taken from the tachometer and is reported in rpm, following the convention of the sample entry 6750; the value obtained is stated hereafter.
6800
